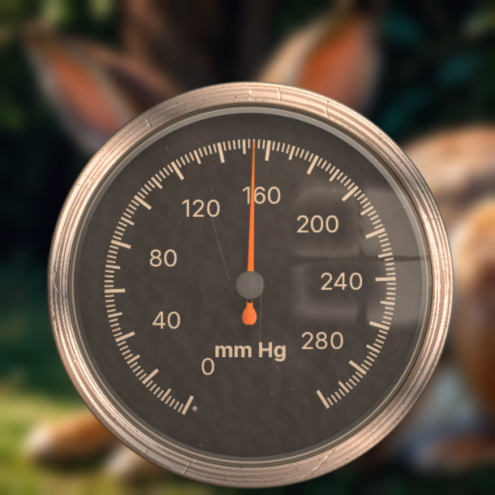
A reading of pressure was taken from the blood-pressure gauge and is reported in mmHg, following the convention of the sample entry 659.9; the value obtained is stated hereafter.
154
